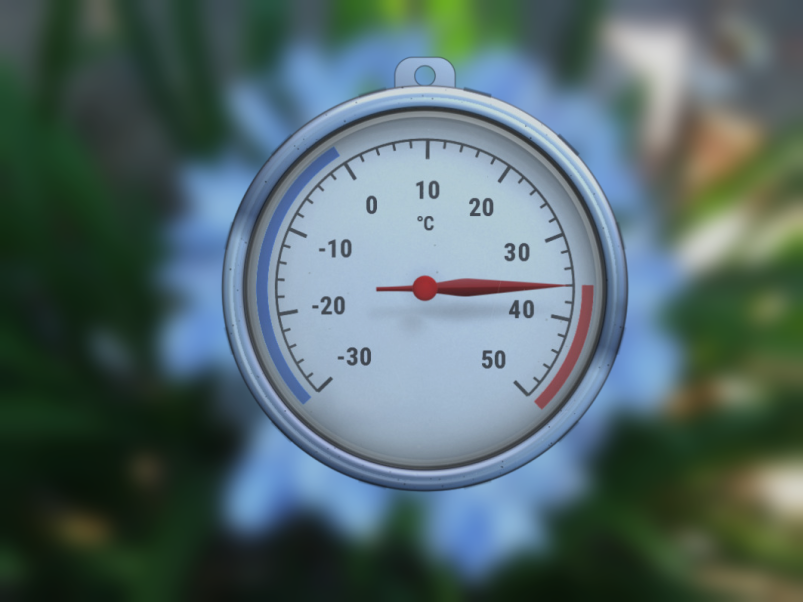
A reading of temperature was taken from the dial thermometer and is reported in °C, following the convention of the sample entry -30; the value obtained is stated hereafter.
36
